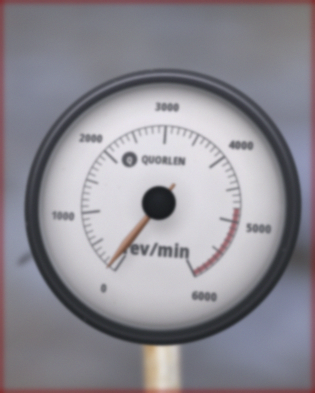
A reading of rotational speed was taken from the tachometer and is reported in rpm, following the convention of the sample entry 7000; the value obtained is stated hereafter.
100
